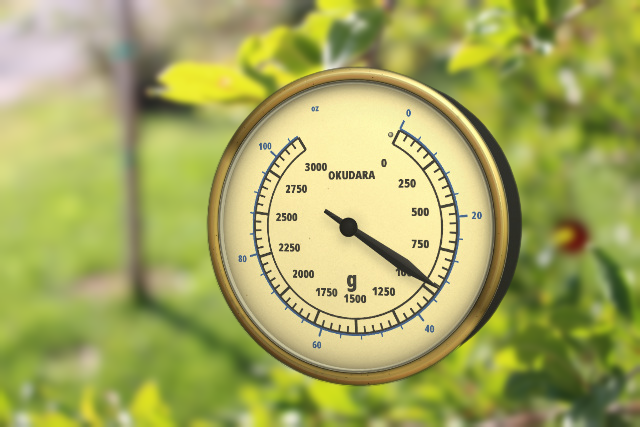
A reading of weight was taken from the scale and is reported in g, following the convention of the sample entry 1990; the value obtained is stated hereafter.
950
